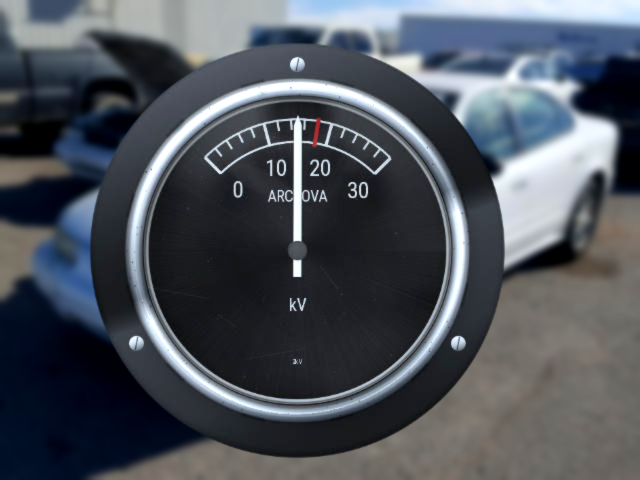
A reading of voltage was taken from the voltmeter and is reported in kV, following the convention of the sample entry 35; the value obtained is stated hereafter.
15
